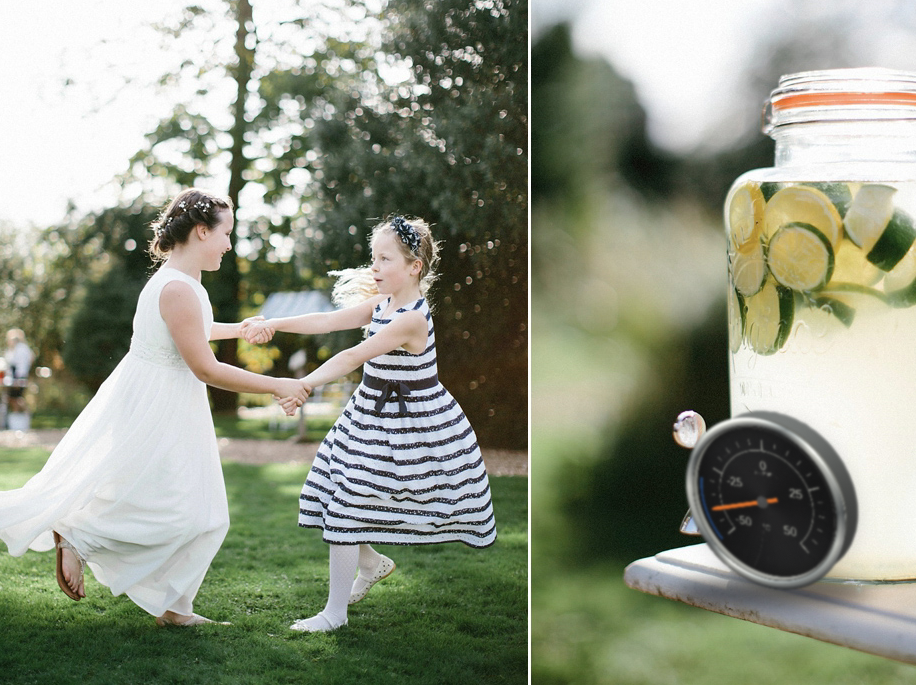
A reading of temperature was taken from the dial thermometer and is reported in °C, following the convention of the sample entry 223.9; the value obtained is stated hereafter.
-40
